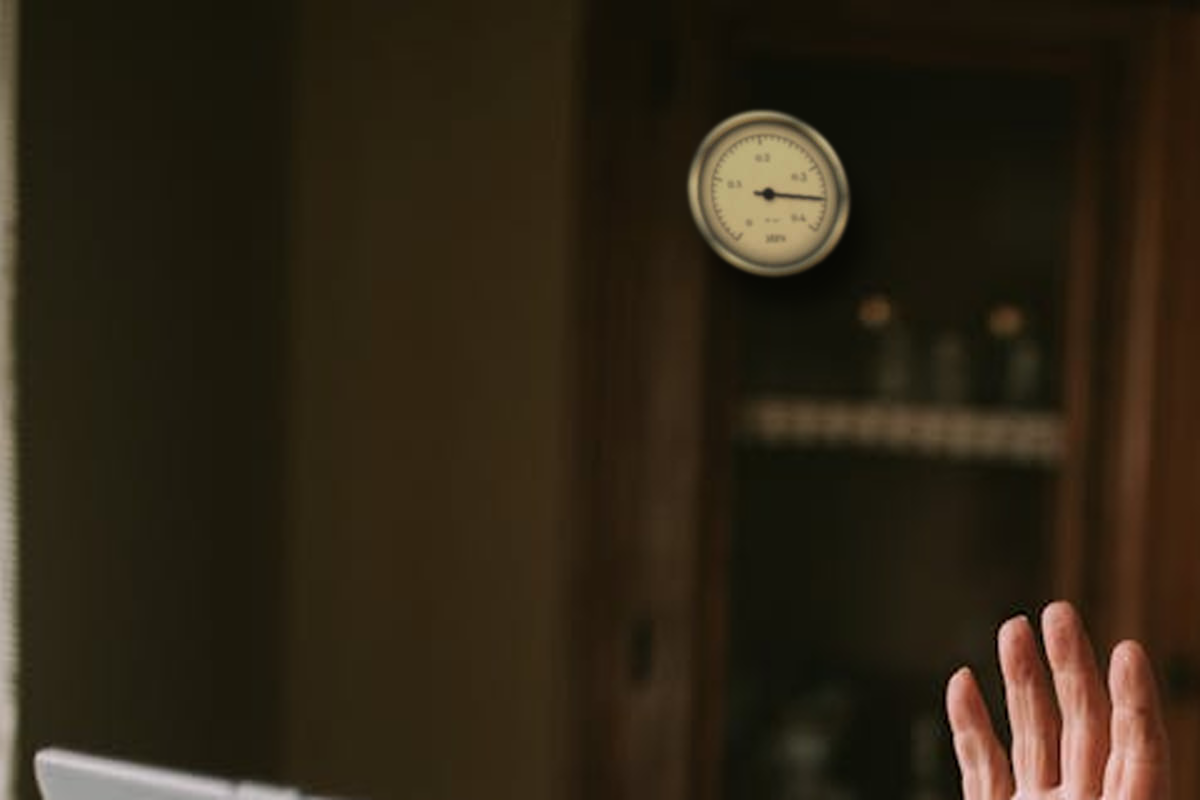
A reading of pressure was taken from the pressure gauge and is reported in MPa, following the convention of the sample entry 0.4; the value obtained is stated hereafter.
0.35
